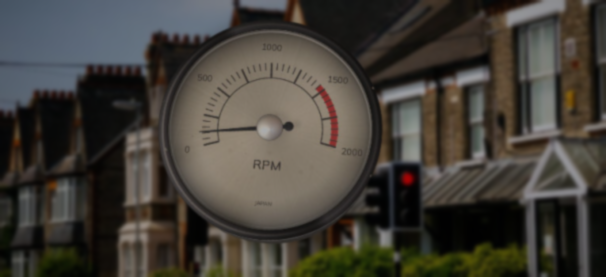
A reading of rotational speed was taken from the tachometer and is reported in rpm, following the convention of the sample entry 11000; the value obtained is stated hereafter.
100
